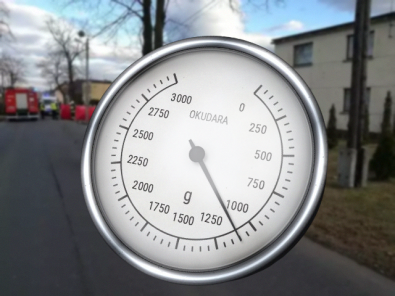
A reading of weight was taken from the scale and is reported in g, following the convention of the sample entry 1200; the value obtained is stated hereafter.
1100
